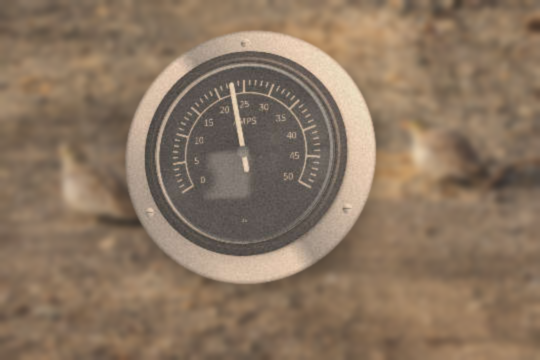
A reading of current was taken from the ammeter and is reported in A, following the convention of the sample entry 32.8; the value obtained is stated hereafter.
23
